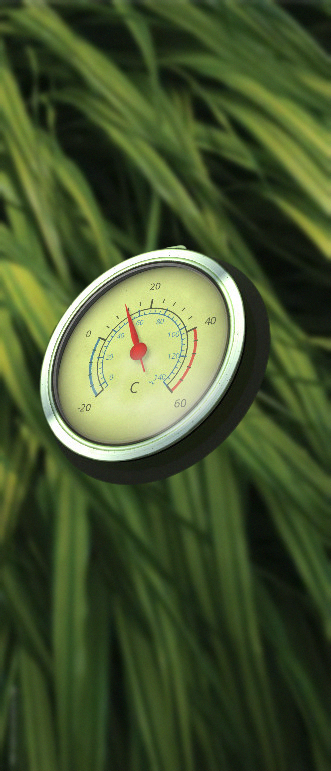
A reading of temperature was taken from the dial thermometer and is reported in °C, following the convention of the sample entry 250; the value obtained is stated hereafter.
12
